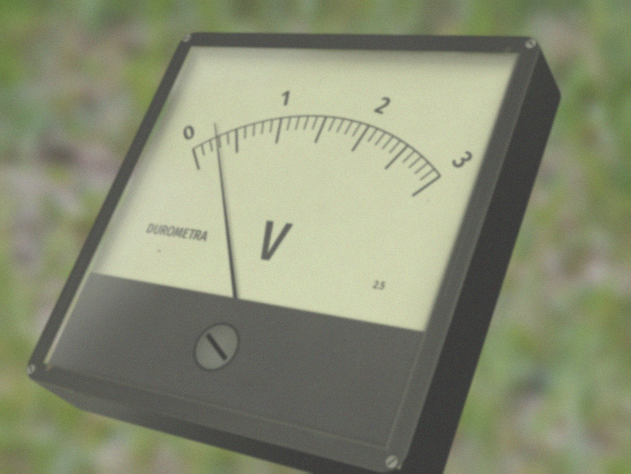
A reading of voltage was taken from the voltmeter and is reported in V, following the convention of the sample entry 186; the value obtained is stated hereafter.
0.3
